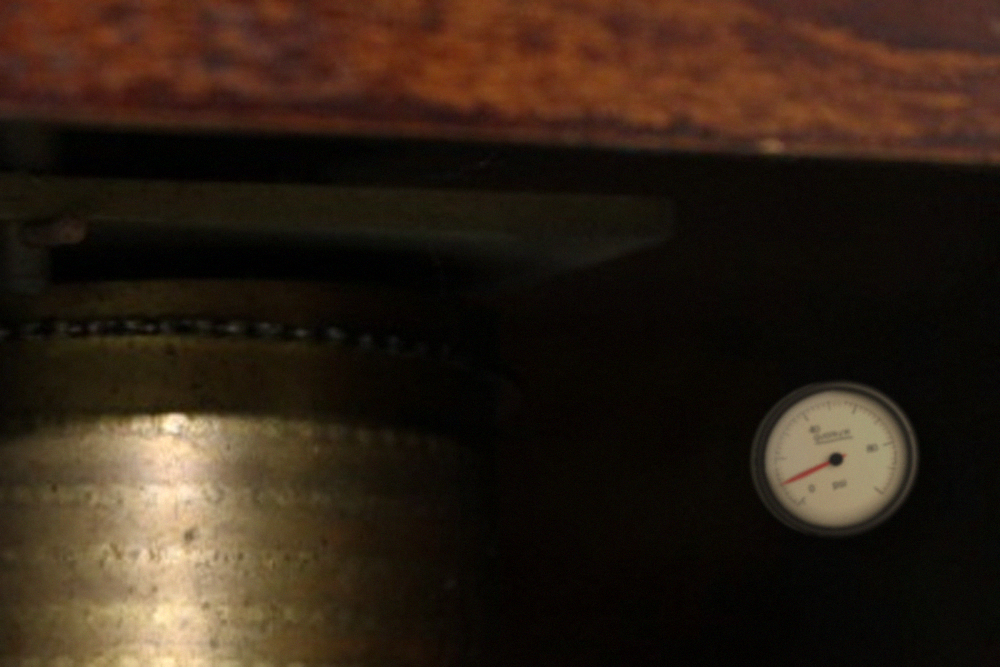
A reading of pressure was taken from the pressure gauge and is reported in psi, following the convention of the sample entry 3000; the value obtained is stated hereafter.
10
